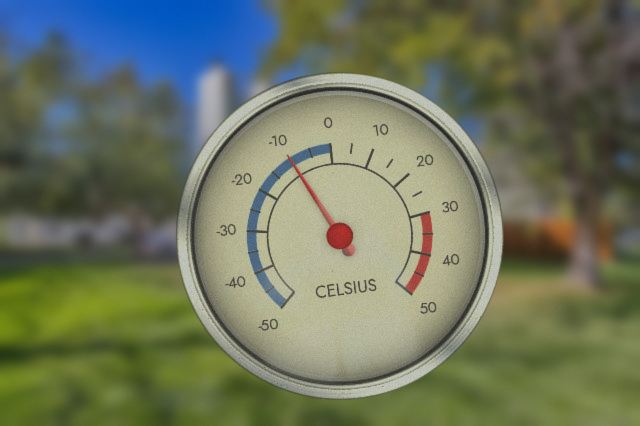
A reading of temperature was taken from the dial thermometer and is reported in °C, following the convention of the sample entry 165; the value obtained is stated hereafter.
-10
